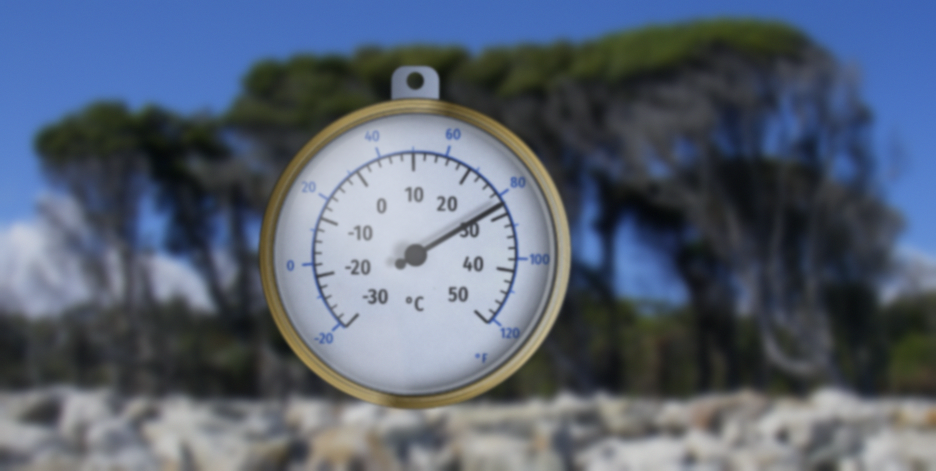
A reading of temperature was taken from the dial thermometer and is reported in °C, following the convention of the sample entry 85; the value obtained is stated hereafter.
28
